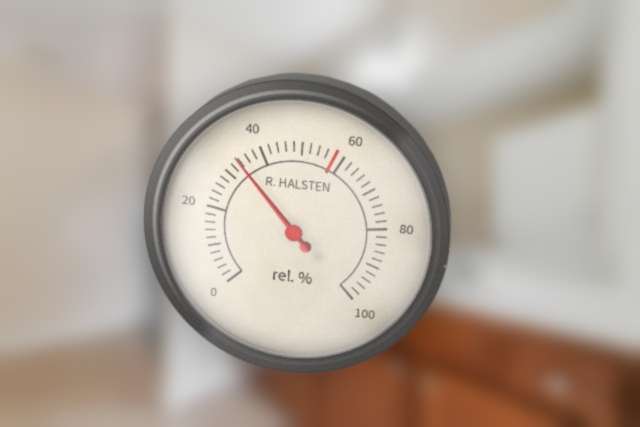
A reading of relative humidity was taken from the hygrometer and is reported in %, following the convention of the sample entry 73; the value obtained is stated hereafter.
34
